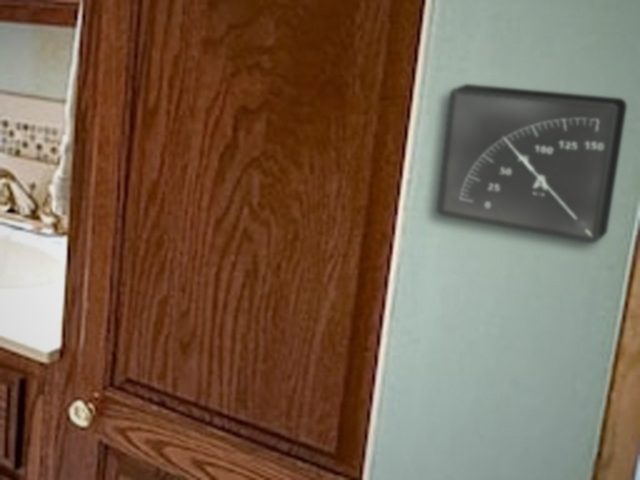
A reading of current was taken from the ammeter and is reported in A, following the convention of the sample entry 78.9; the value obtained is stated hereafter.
75
